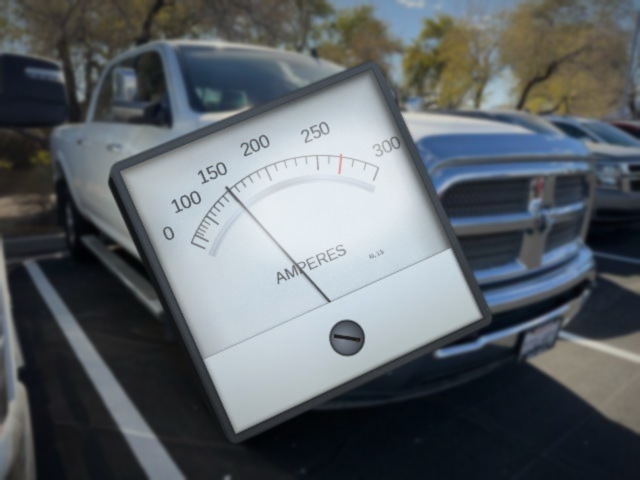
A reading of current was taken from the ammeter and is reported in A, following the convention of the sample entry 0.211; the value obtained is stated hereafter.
150
